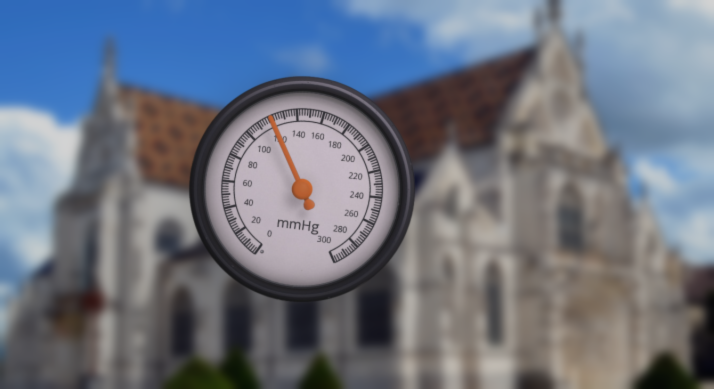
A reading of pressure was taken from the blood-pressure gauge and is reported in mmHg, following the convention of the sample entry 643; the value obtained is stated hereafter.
120
